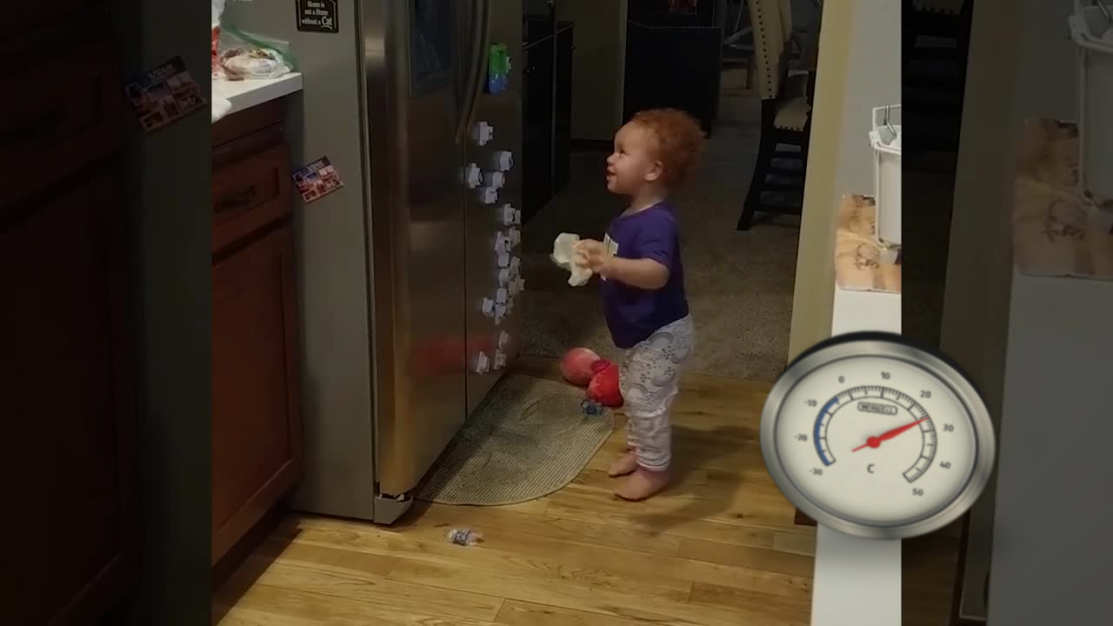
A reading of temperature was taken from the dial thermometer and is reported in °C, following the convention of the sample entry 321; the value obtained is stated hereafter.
25
